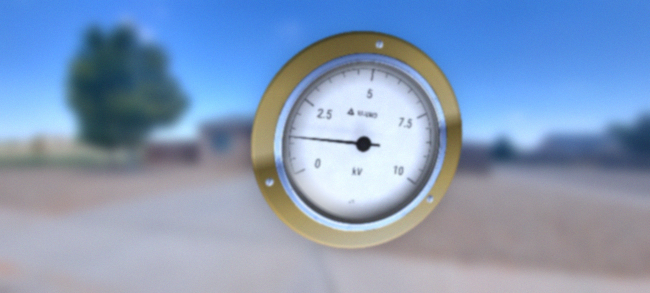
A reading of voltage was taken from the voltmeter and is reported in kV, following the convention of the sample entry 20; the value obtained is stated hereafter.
1.25
